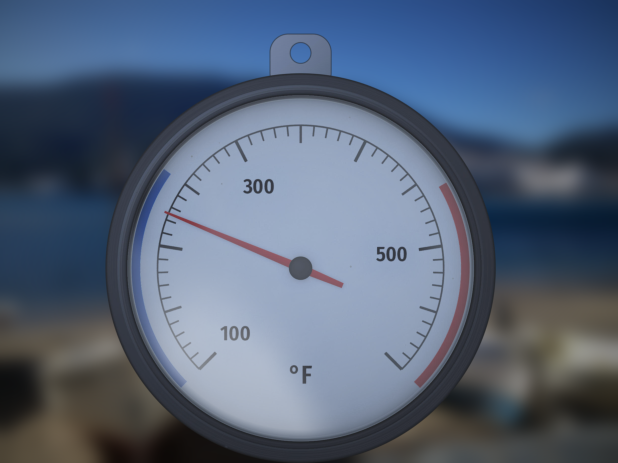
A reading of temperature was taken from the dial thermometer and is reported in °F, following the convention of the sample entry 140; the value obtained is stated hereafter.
225
